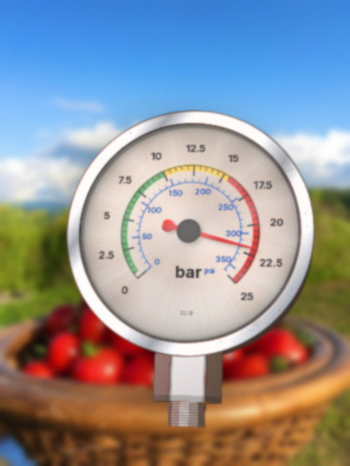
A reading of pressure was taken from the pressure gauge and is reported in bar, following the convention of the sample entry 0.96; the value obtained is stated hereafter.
22
